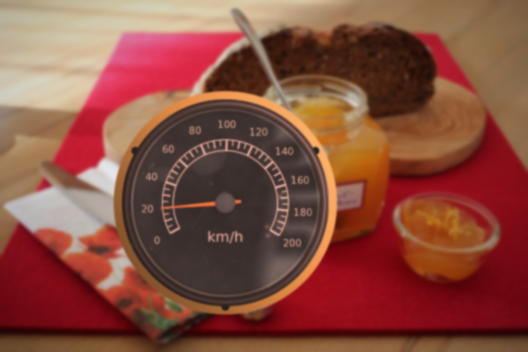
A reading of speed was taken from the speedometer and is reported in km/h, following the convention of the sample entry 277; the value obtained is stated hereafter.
20
